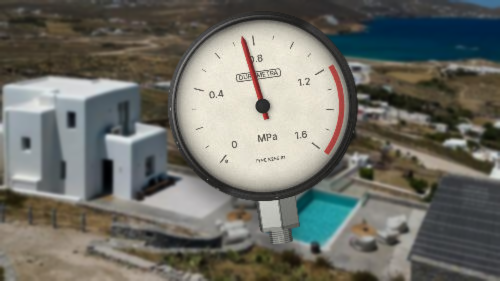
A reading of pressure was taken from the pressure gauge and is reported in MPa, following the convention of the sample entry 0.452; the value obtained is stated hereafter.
0.75
